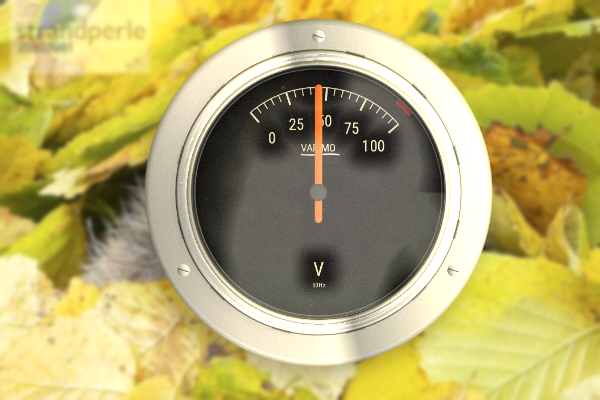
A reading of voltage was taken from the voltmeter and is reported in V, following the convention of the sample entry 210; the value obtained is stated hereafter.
45
